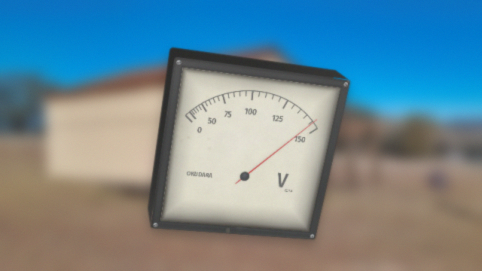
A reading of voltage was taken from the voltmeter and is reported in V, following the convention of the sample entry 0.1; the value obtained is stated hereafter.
145
